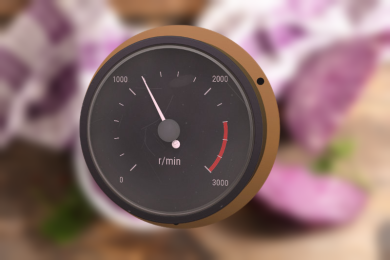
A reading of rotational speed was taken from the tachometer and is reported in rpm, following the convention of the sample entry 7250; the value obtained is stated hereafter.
1200
